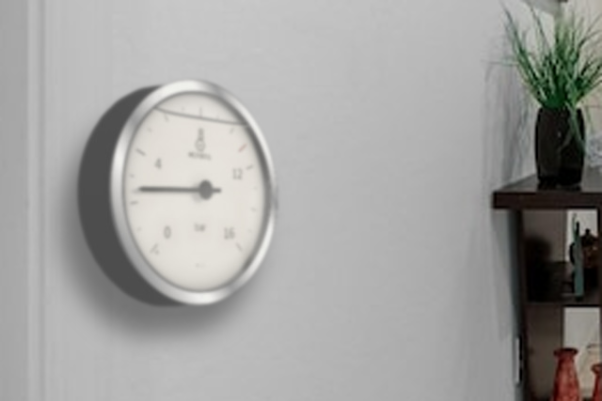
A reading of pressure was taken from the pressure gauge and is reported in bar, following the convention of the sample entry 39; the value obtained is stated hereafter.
2.5
